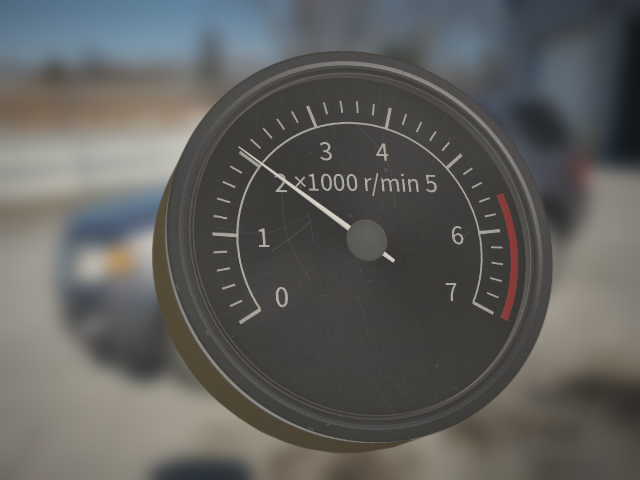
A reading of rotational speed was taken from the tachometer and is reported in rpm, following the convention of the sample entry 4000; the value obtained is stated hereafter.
2000
